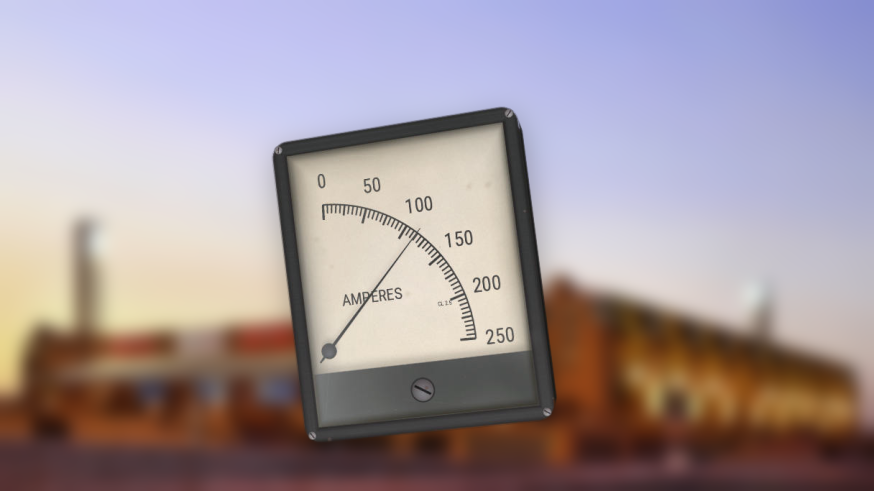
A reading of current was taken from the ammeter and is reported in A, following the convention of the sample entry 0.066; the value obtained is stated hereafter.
115
